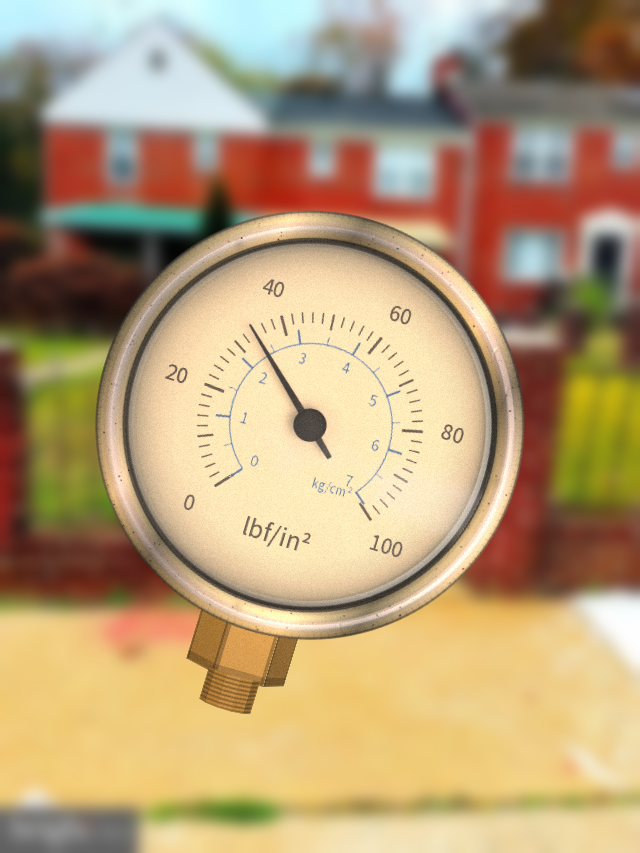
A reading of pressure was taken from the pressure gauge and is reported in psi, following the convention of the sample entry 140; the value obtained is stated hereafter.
34
